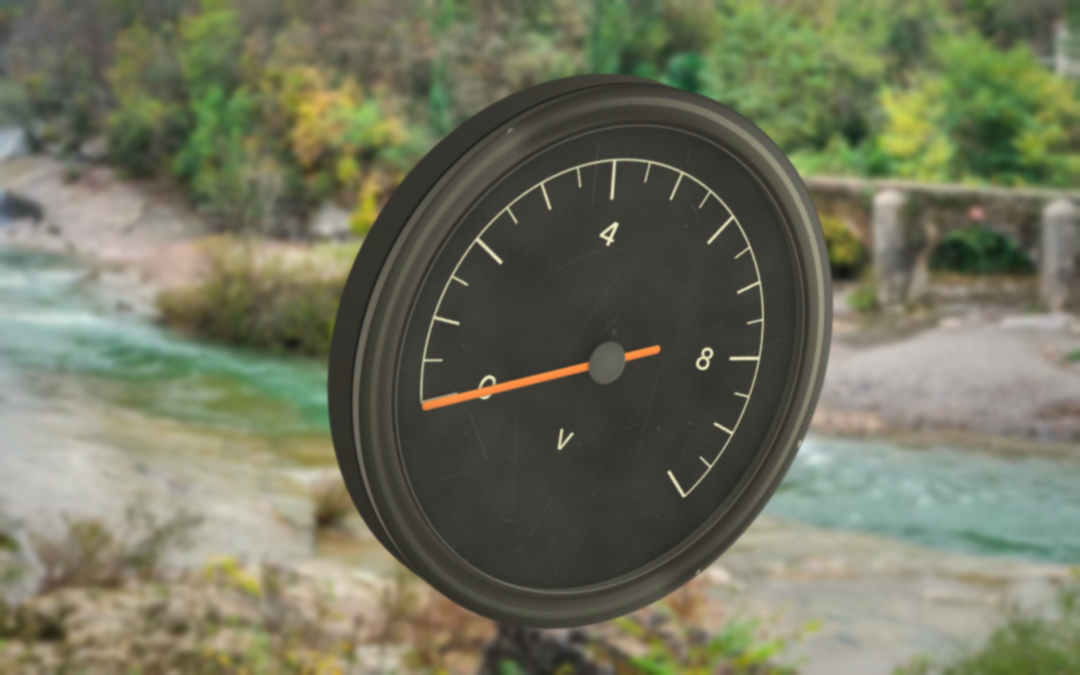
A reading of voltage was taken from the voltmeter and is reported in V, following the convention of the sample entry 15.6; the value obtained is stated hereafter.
0
